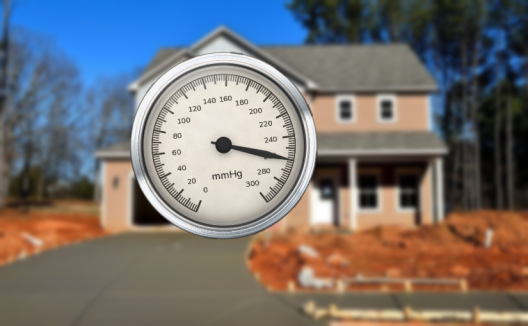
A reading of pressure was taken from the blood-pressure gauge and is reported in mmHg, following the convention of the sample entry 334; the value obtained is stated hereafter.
260
